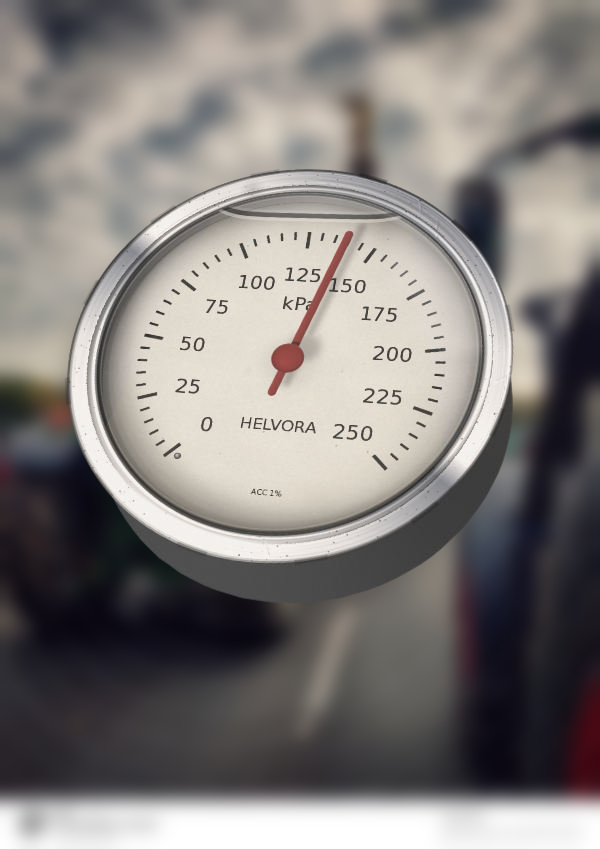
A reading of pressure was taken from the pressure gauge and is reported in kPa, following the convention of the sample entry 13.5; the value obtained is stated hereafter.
140
